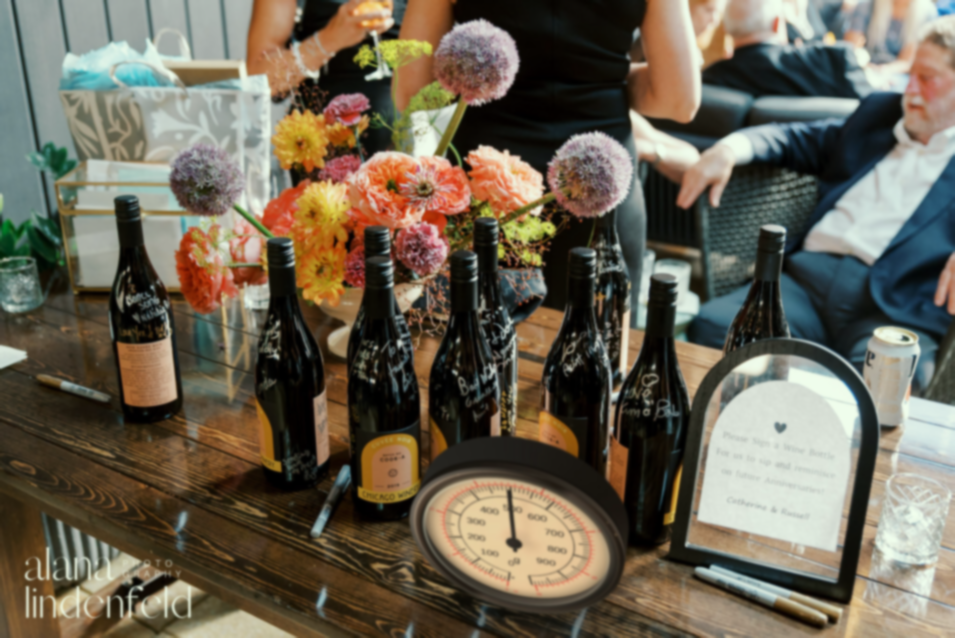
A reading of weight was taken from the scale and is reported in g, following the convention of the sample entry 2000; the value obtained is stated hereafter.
500
